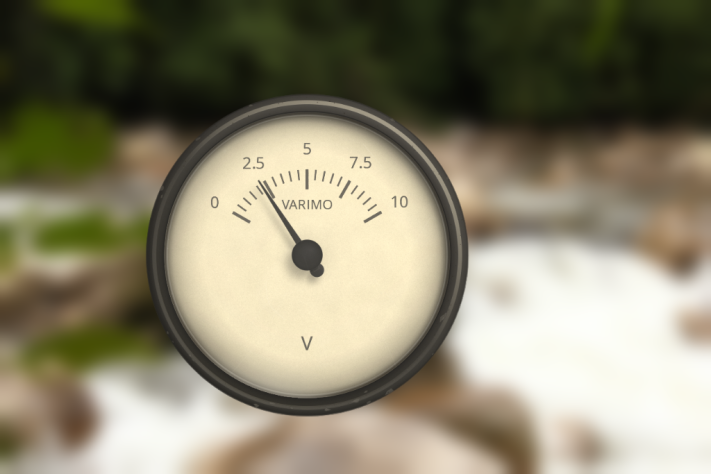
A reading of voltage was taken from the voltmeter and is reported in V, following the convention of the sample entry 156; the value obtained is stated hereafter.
2.25
